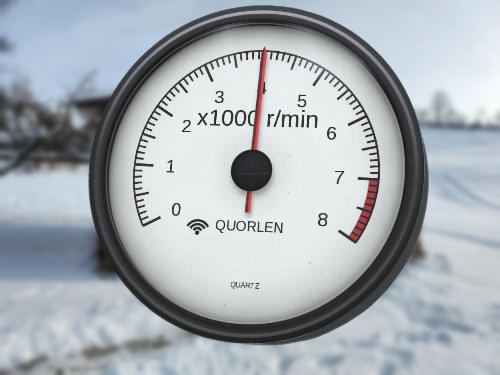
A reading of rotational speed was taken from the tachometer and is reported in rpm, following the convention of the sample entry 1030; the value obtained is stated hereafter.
4000
